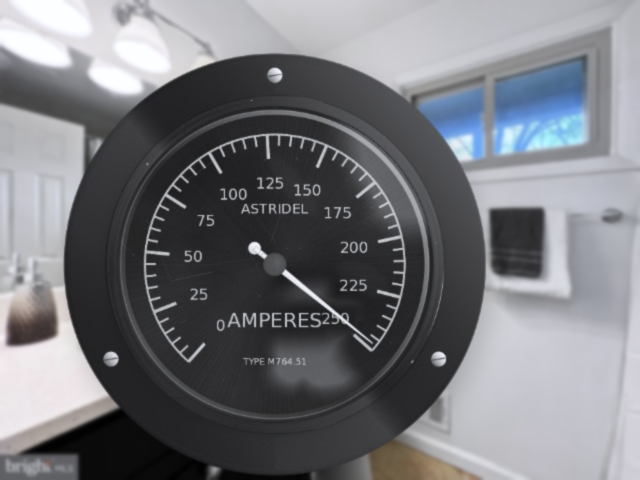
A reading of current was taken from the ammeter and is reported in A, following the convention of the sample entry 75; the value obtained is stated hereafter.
247.5
